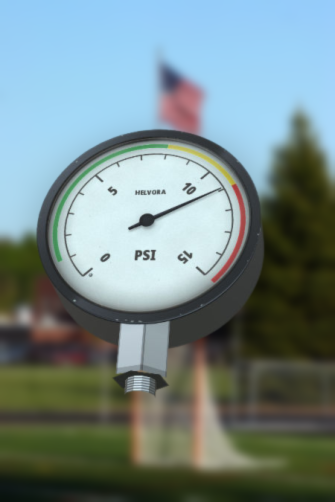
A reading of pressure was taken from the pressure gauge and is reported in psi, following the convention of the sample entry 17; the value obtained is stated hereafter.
11
